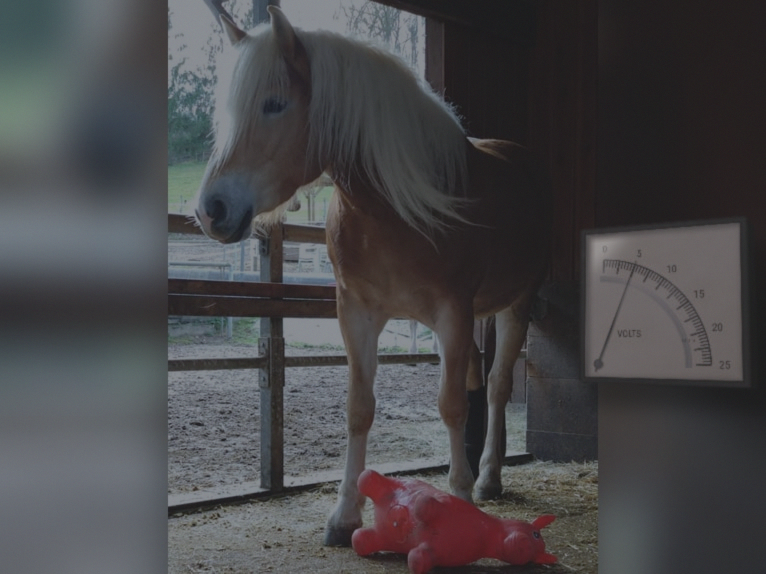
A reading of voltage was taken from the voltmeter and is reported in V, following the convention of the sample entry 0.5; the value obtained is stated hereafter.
5
